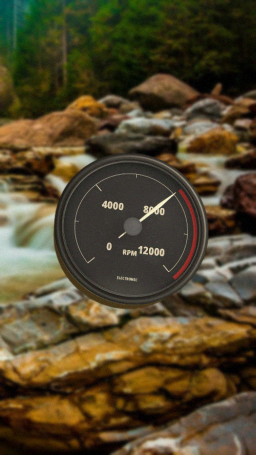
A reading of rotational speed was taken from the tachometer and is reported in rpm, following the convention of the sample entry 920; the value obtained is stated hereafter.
8000
